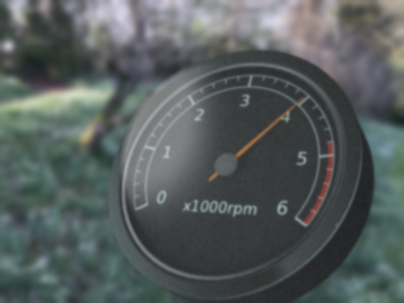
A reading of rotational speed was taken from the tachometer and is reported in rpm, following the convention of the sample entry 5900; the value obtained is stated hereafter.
4000
